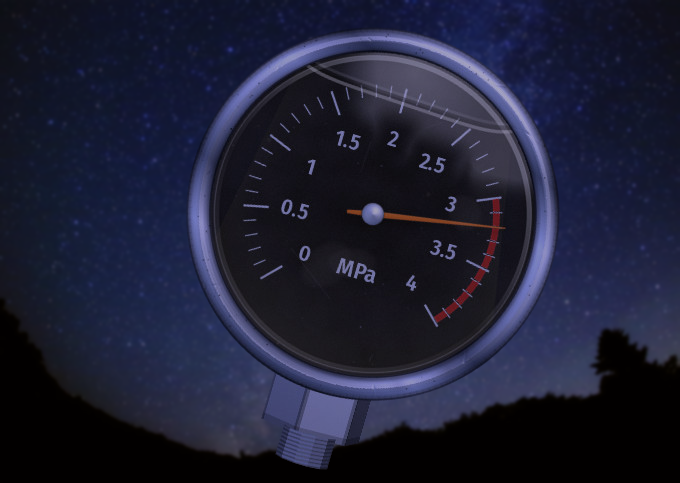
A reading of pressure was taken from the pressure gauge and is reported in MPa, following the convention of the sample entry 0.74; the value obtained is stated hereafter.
3.2
